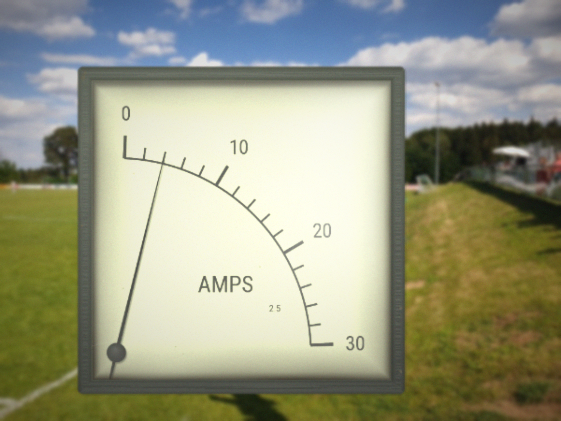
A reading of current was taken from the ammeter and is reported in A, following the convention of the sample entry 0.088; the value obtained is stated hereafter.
4
